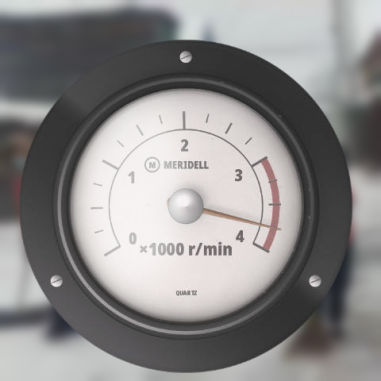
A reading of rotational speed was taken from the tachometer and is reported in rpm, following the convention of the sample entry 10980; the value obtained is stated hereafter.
3750
